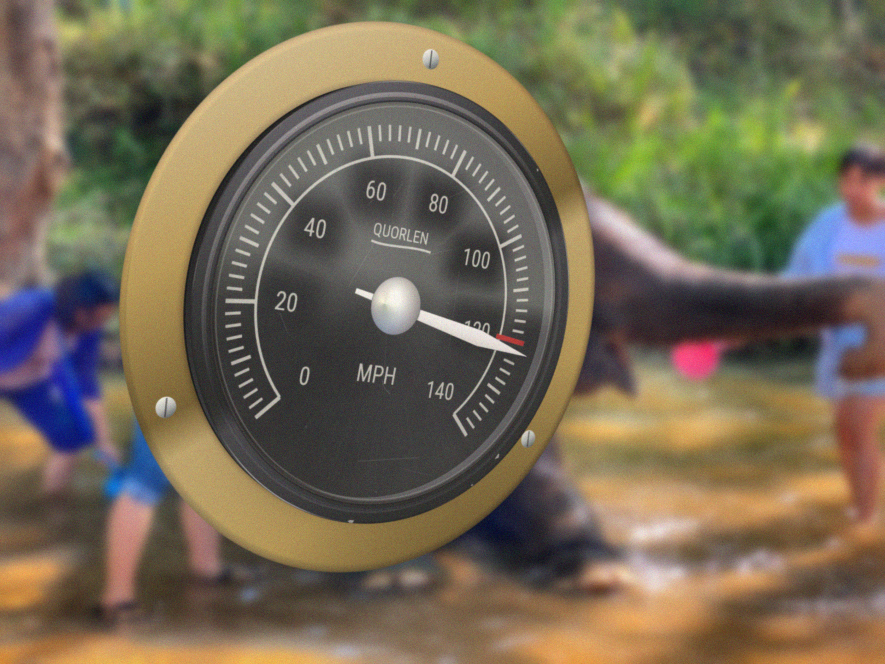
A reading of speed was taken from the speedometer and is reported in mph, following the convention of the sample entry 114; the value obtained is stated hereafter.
122
